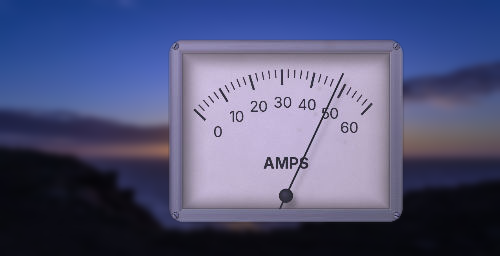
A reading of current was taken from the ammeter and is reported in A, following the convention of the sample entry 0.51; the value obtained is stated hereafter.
48
